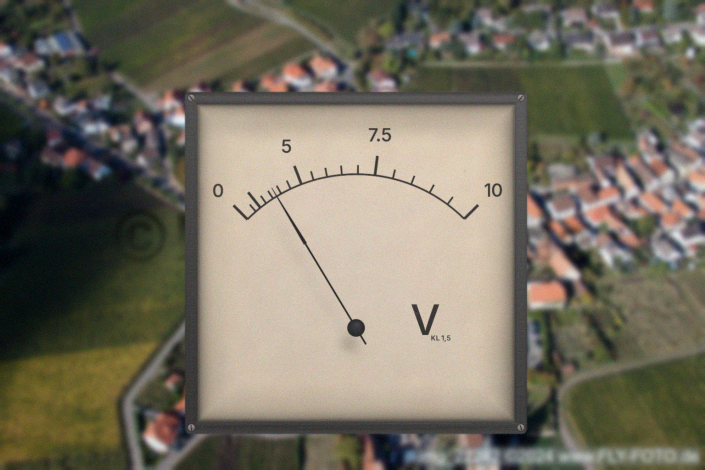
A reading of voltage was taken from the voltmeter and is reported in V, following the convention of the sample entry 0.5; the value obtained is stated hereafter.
3.75
